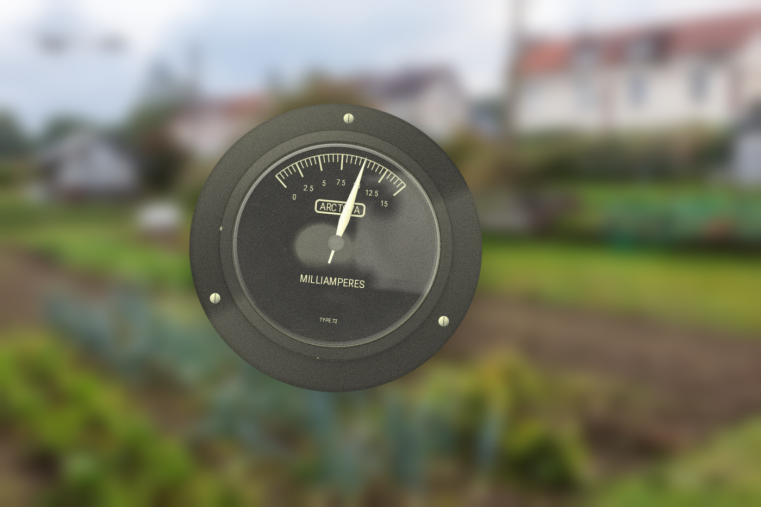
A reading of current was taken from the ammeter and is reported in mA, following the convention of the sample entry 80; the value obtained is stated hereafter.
10
